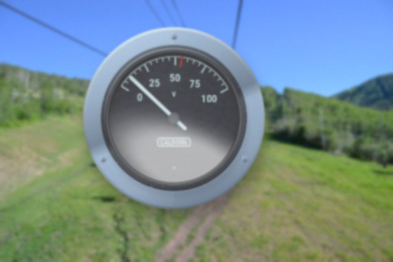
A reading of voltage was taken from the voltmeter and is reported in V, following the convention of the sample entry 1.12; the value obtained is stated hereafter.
10
